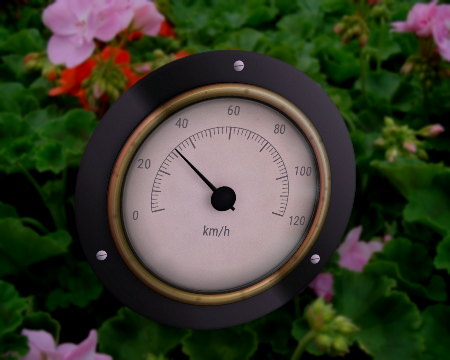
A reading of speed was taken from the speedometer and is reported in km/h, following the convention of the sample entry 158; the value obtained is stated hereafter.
32
